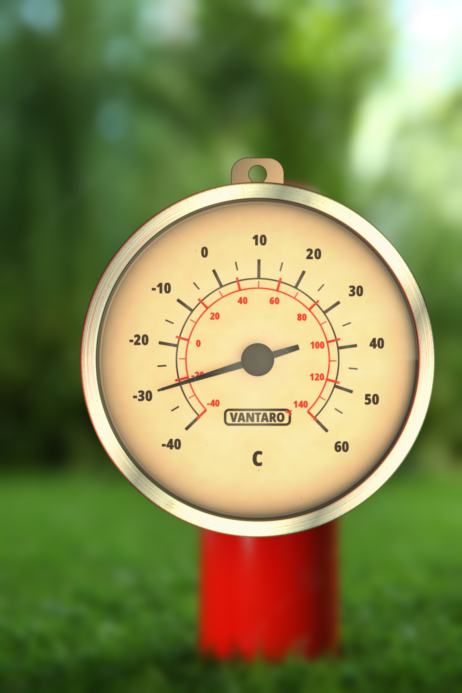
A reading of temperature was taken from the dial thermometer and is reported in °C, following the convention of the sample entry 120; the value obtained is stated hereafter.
-30
